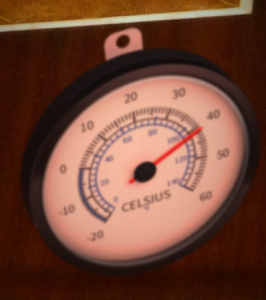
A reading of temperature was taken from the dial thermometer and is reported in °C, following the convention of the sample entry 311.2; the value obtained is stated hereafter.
40
